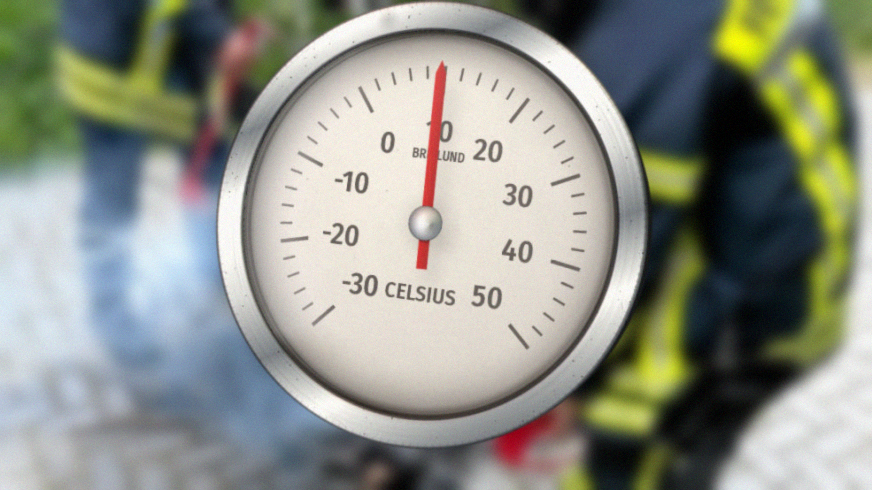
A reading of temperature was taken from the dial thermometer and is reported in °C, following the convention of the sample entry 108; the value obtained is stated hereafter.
10
